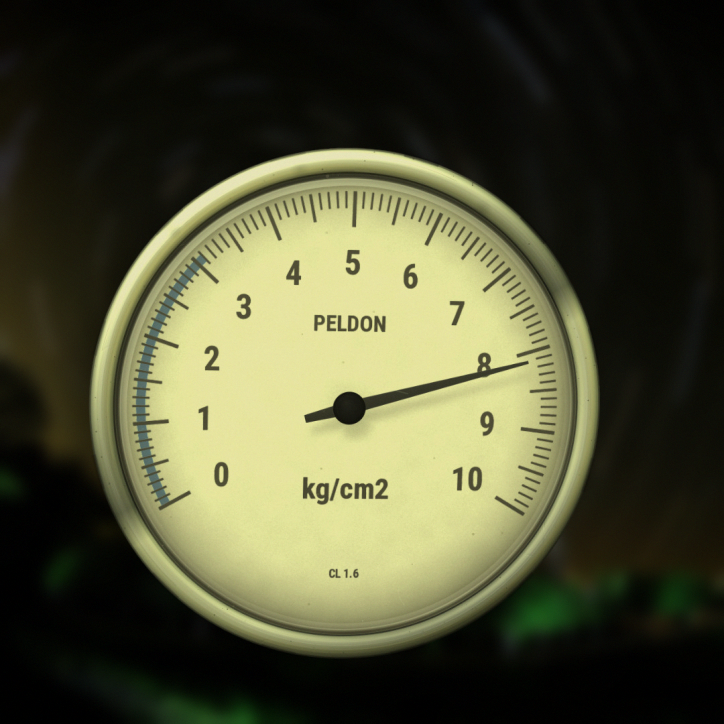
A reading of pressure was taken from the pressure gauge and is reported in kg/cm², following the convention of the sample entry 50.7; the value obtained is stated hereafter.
8.1
